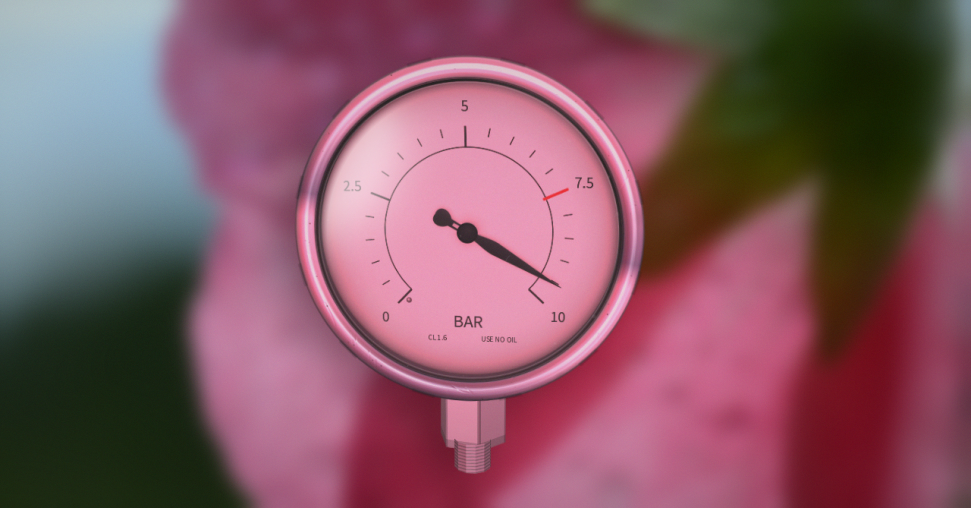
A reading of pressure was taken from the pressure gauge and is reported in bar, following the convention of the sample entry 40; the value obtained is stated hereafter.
9.5
